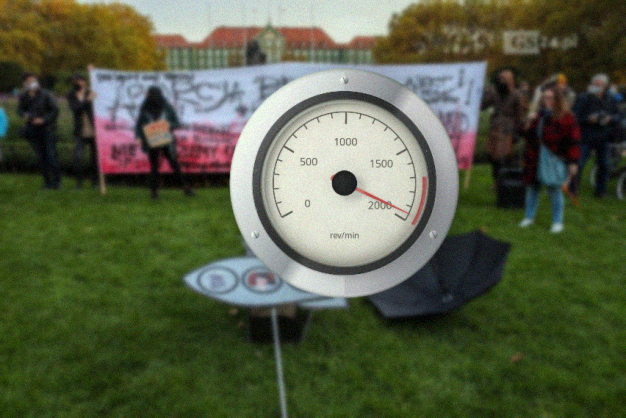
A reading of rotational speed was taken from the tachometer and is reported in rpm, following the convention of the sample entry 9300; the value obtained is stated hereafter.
1950
